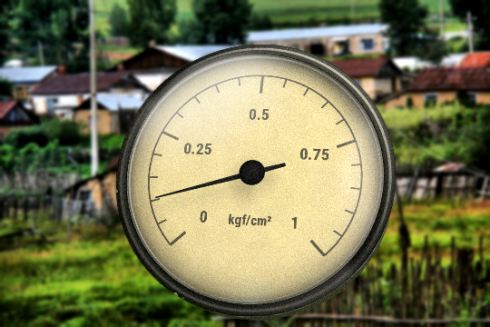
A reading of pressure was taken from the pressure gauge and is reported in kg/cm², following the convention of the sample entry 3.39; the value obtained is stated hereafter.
0.1
